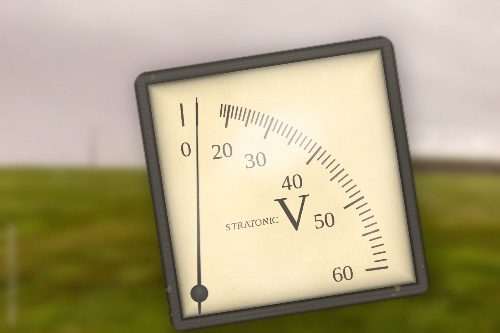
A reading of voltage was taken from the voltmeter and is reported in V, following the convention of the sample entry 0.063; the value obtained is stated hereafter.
10
